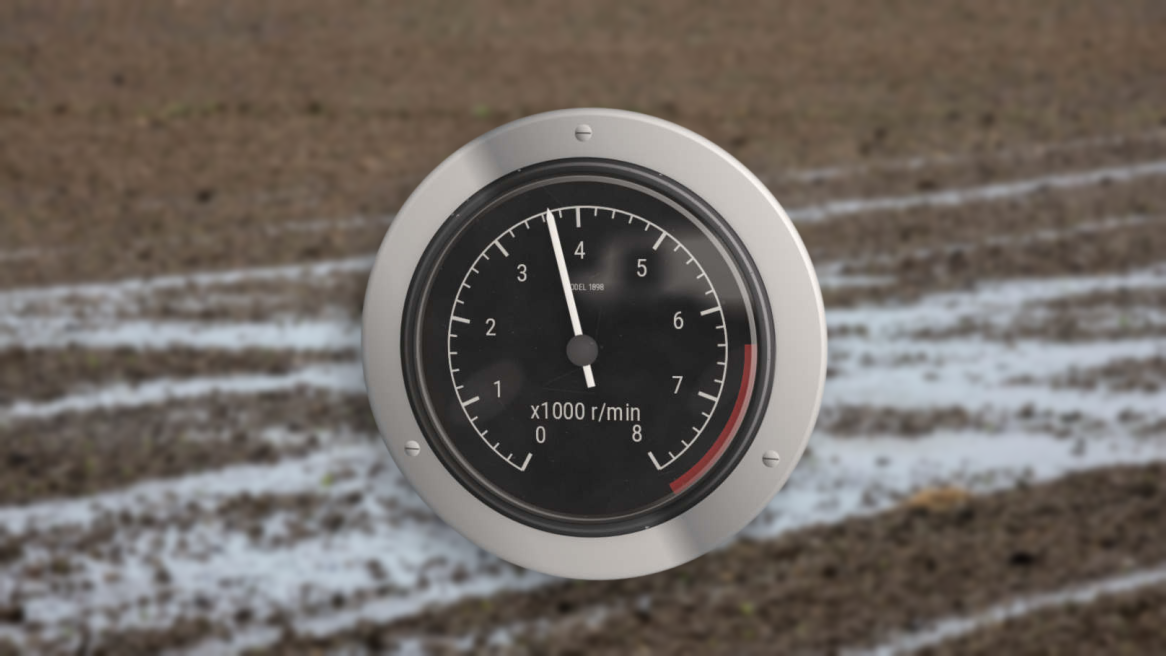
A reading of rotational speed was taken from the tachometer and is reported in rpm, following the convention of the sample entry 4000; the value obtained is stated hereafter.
3700
